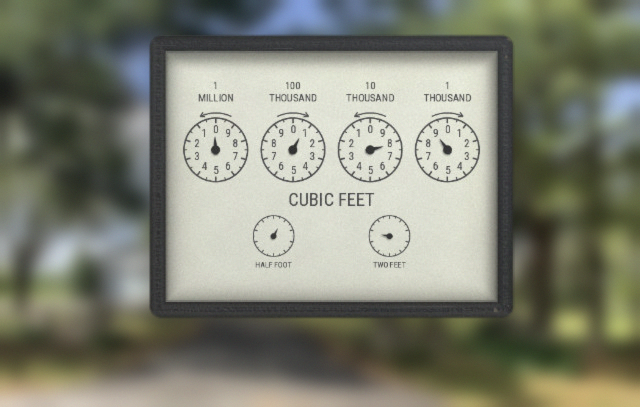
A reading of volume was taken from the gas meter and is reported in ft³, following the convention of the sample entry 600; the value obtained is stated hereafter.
7900
